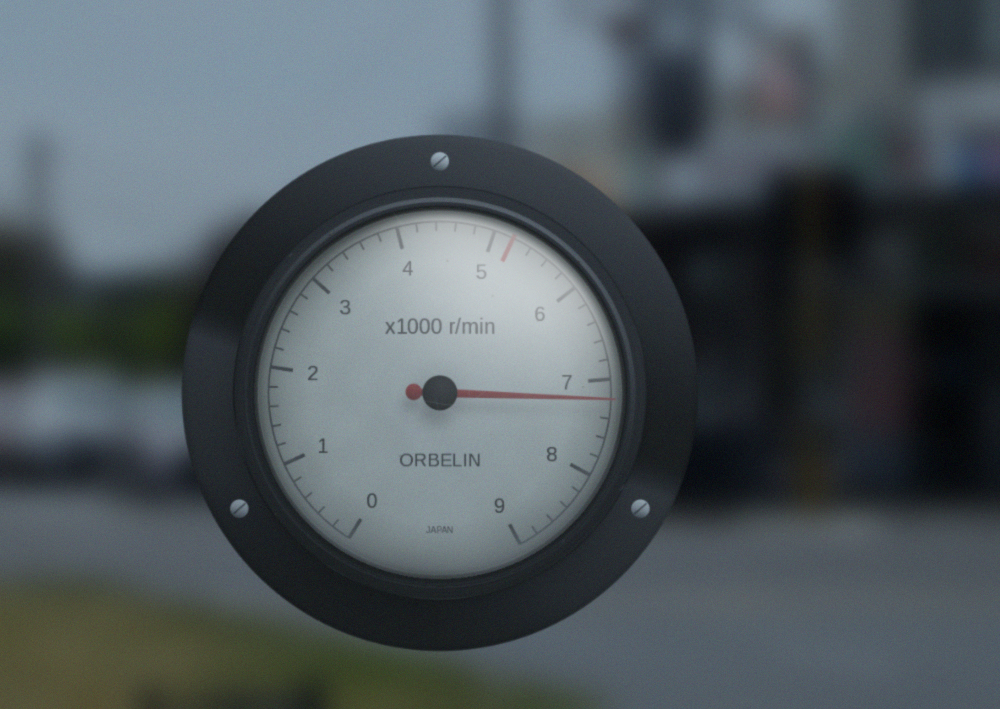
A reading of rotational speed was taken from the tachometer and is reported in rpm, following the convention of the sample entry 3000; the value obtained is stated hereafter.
7200
